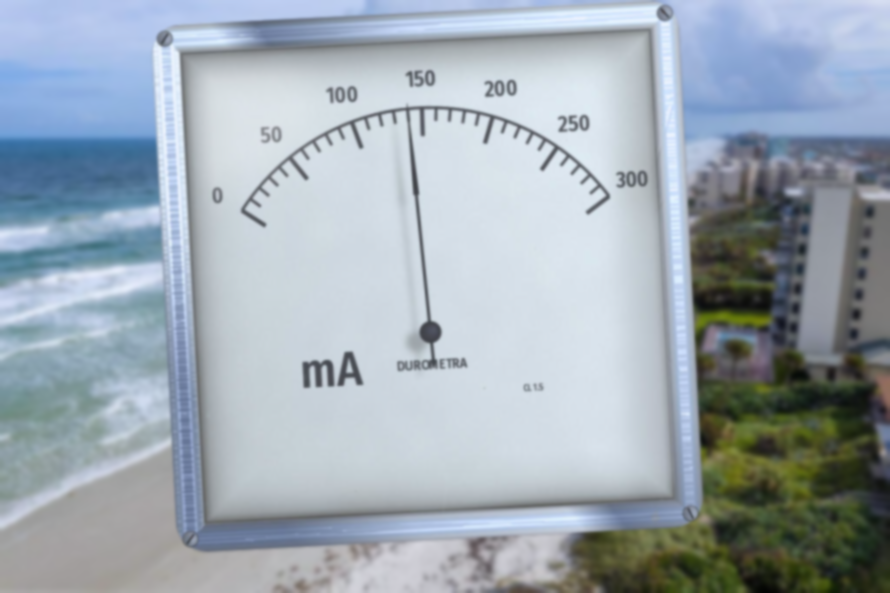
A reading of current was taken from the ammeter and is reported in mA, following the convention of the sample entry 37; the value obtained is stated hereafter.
140
